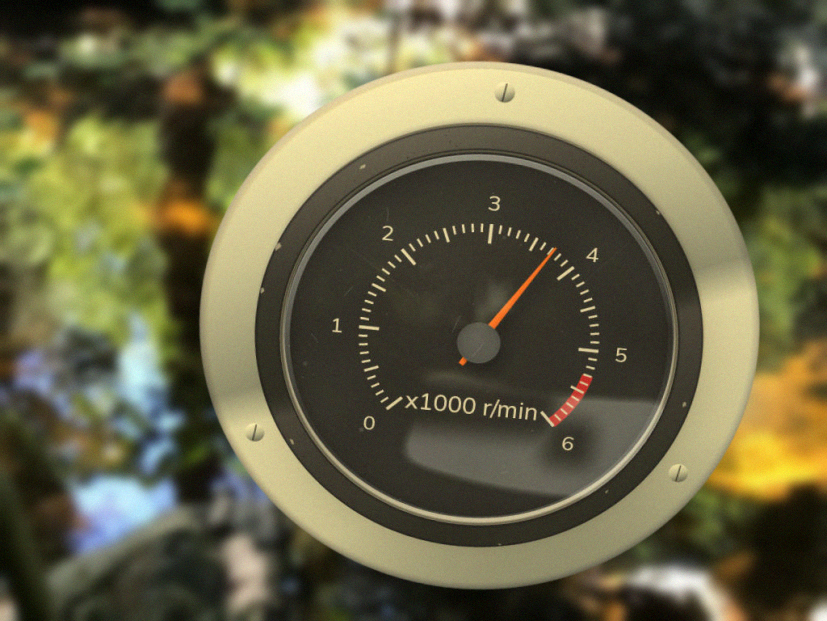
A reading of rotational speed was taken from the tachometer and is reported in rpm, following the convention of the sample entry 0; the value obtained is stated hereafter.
3700
